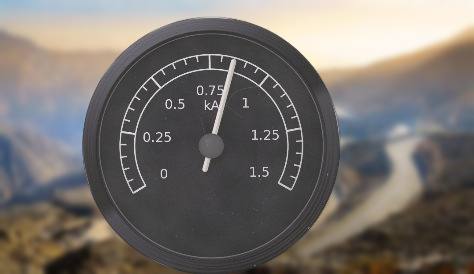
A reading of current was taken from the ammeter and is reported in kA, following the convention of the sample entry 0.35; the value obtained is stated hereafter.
0.85
